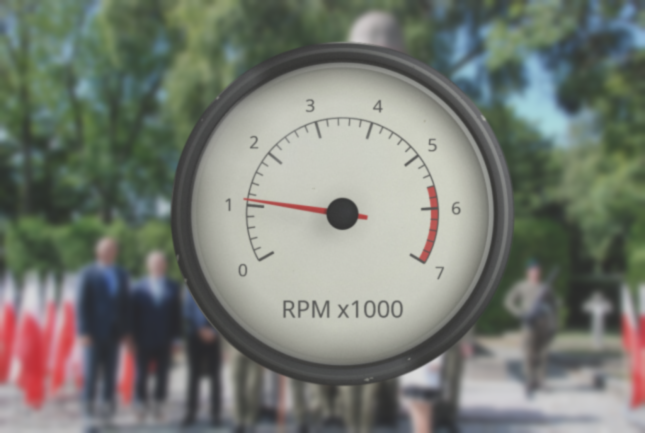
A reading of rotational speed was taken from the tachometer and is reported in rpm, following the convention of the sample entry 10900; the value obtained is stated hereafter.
1100
